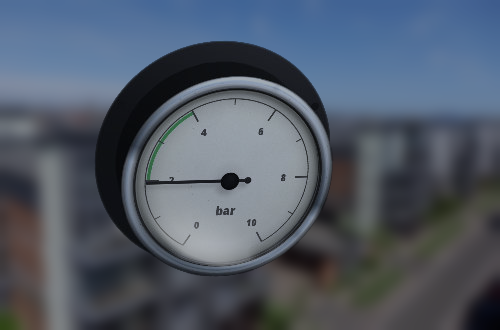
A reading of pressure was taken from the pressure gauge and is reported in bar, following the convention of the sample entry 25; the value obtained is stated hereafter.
2
